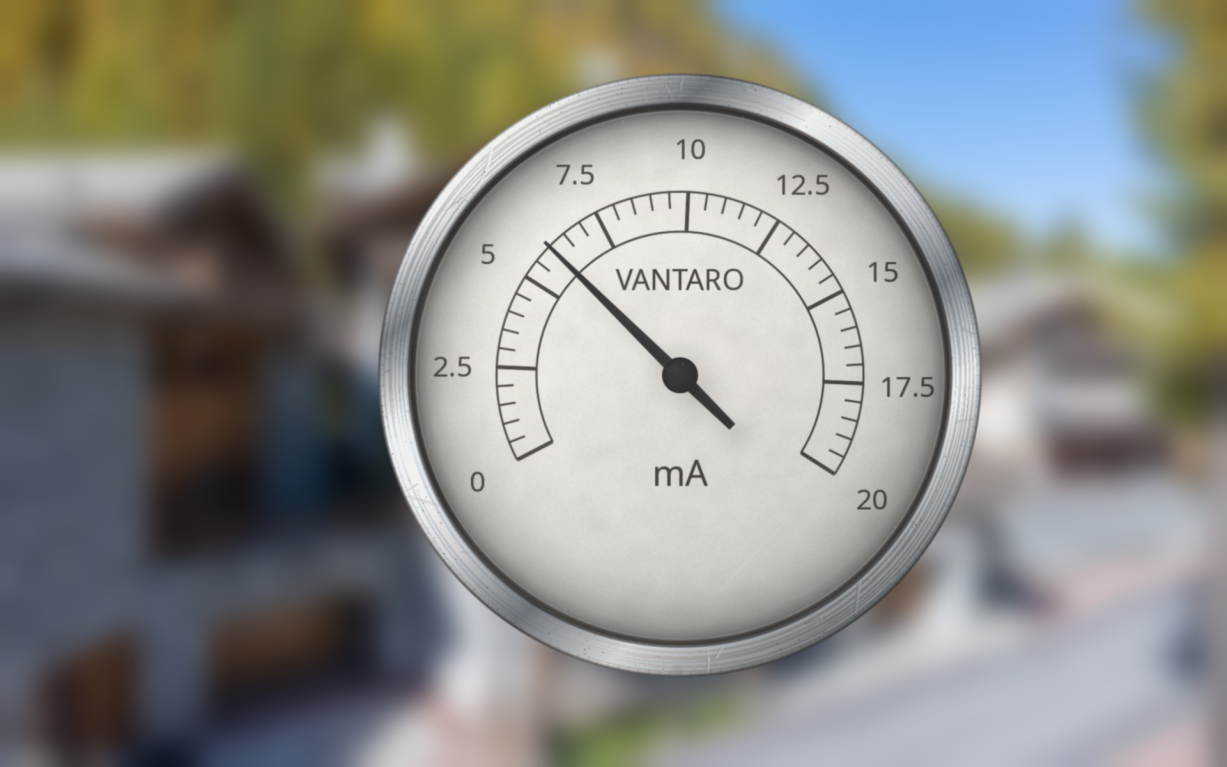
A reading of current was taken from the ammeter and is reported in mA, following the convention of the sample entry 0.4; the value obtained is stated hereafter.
6
